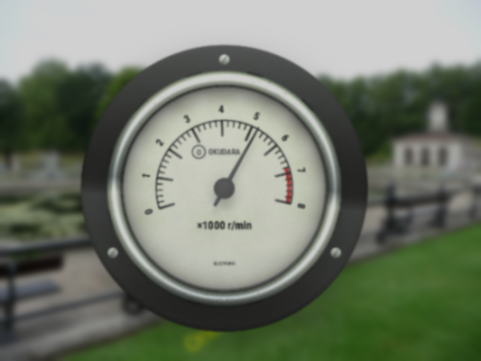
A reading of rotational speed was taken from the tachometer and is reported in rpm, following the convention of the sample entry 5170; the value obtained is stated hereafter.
5200
